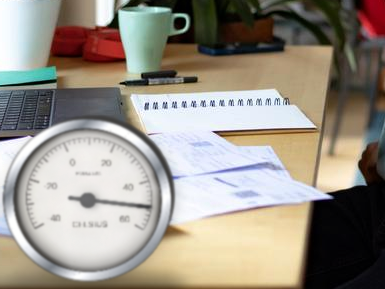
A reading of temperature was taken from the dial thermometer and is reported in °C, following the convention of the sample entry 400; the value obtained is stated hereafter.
50
